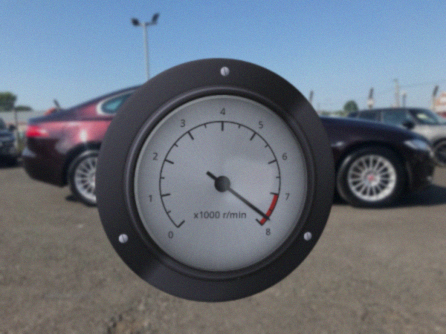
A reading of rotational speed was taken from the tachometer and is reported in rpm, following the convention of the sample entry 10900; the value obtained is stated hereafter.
7750
